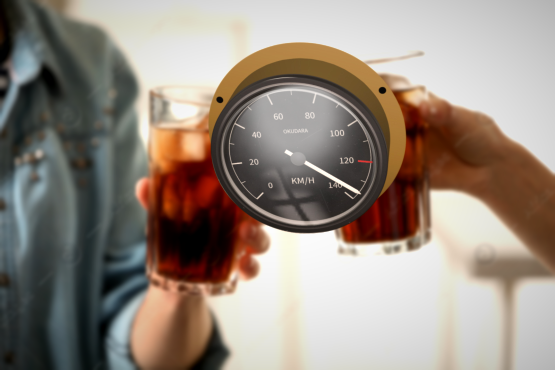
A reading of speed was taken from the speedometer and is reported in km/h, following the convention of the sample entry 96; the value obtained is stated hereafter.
135
